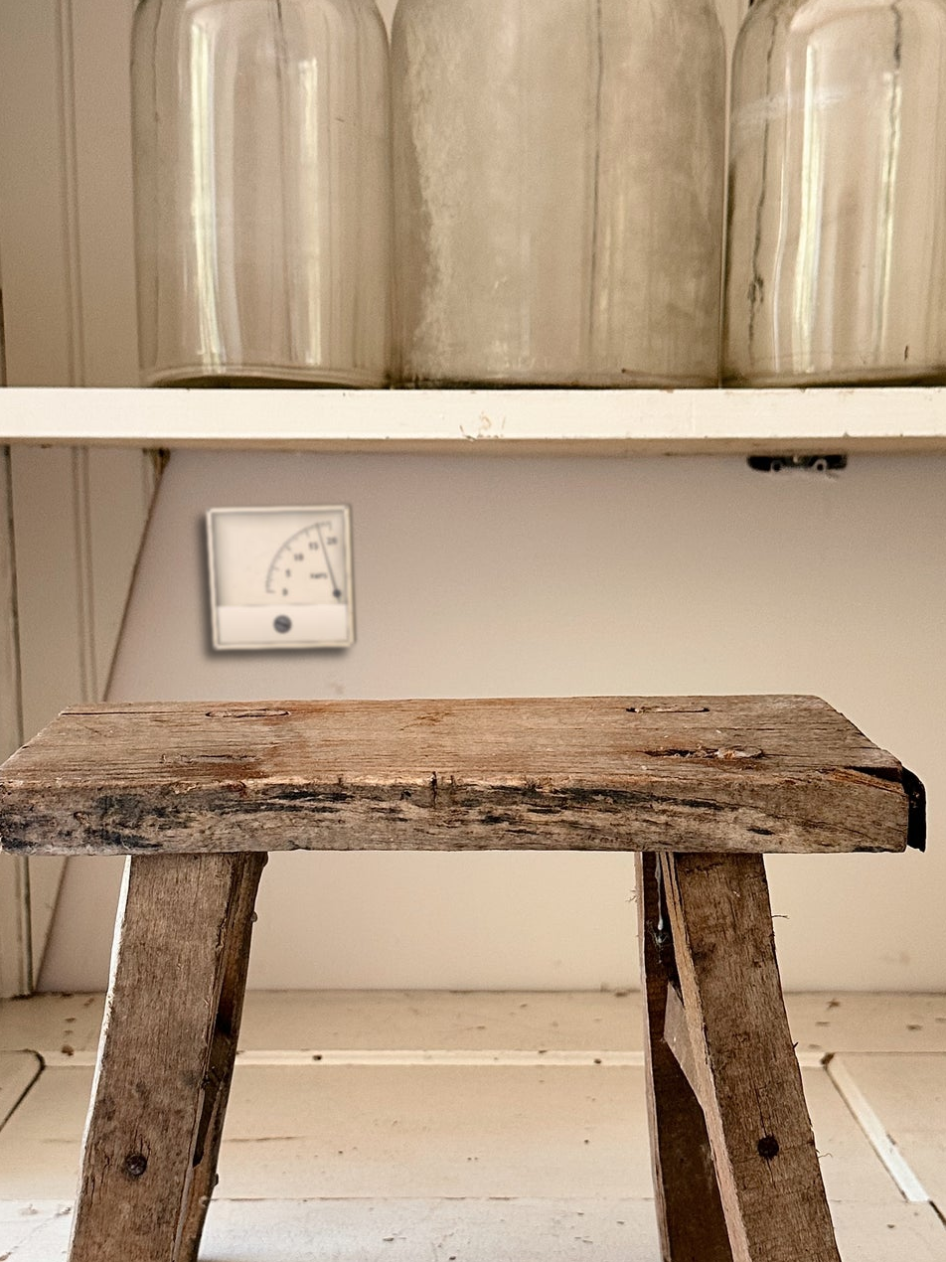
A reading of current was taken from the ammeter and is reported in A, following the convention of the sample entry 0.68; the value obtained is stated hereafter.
17.5
